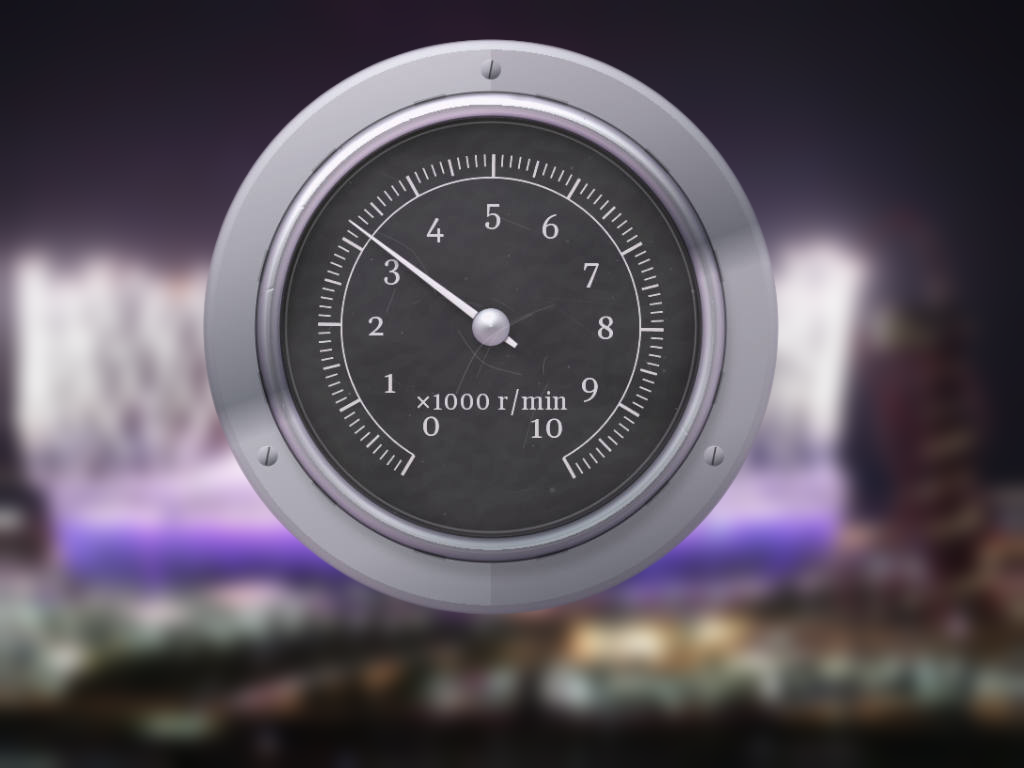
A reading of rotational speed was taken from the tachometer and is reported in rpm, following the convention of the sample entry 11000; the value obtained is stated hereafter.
3200
